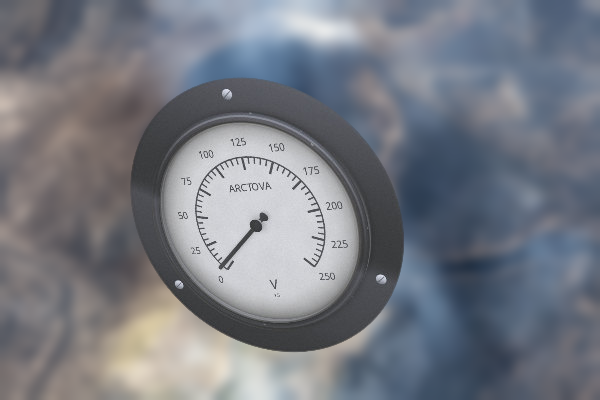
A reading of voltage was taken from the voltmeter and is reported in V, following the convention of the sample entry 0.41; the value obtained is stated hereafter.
5
